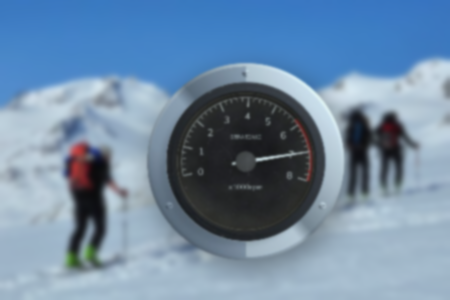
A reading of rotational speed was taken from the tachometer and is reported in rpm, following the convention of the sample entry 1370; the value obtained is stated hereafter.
7000
